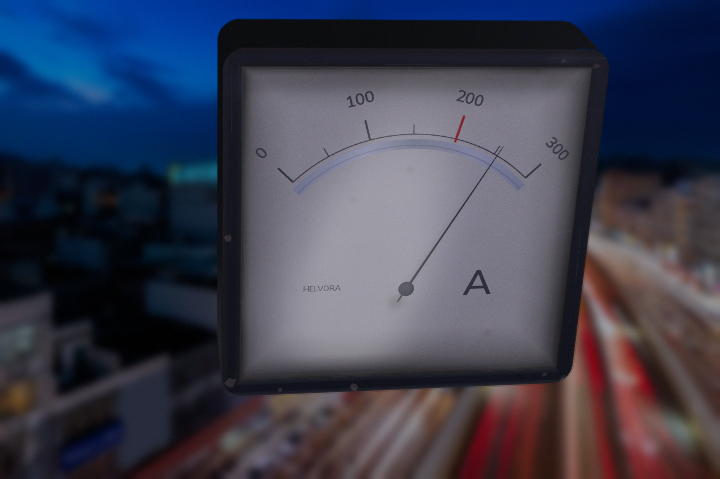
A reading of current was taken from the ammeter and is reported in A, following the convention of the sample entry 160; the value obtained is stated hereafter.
250
